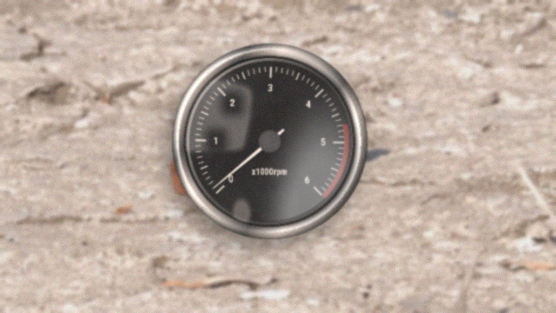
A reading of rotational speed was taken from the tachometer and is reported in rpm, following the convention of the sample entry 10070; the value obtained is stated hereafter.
100
